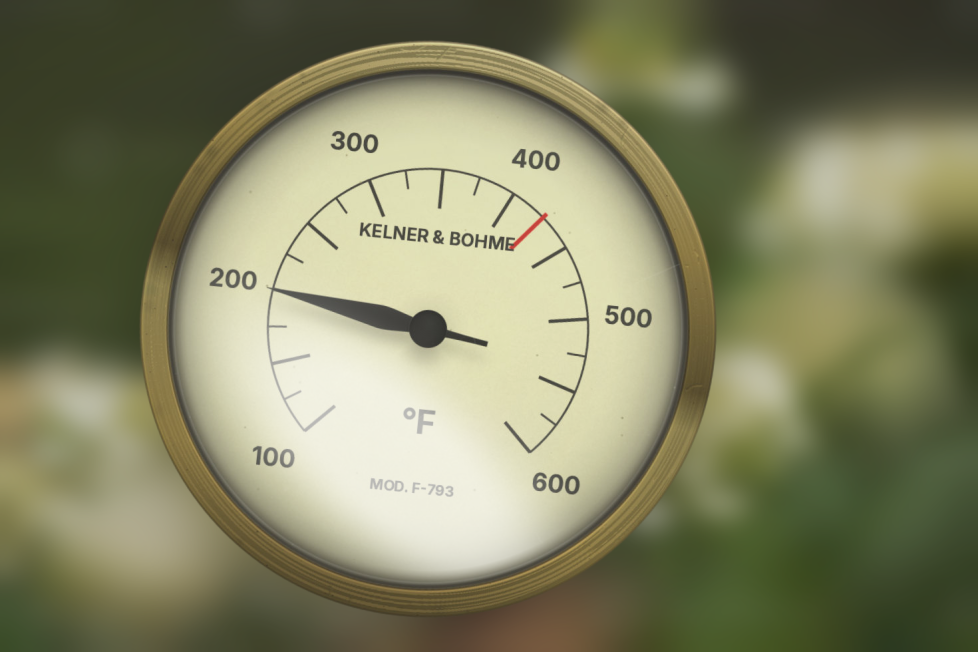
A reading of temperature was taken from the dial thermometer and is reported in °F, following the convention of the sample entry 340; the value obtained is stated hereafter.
200
